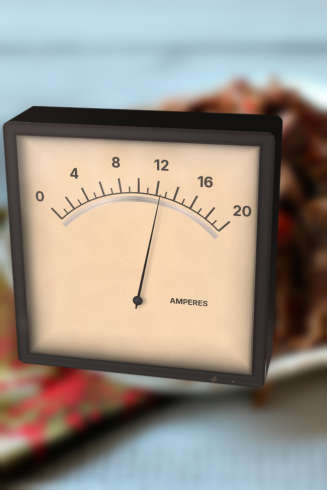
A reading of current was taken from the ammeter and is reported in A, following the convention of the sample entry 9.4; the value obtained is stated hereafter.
12.5
